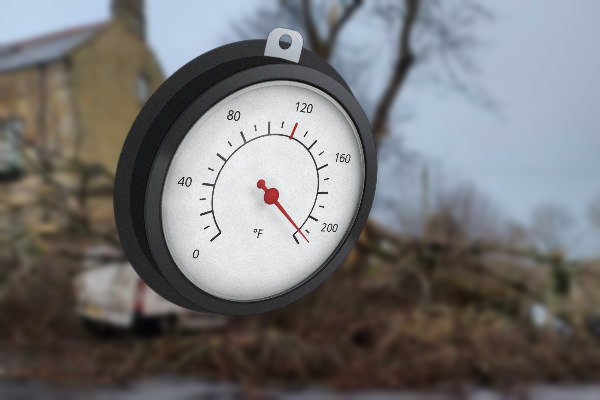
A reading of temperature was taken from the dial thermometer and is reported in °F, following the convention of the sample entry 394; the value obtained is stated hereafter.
215
